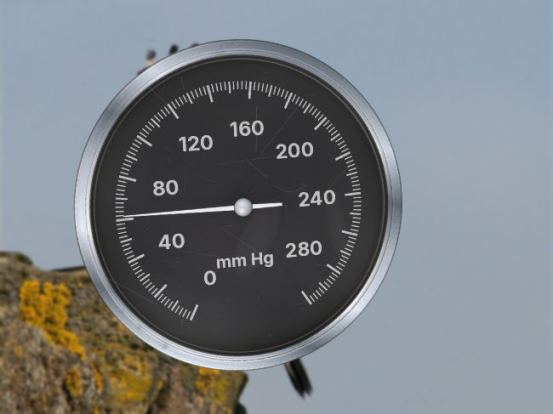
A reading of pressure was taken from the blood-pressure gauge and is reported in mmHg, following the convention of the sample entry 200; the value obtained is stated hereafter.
62
